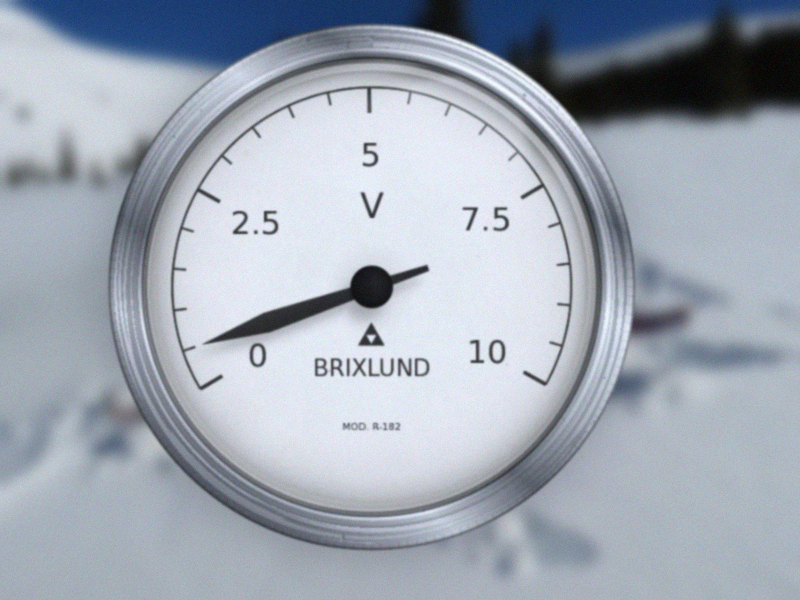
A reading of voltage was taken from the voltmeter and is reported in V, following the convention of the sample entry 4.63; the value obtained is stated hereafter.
0.5
